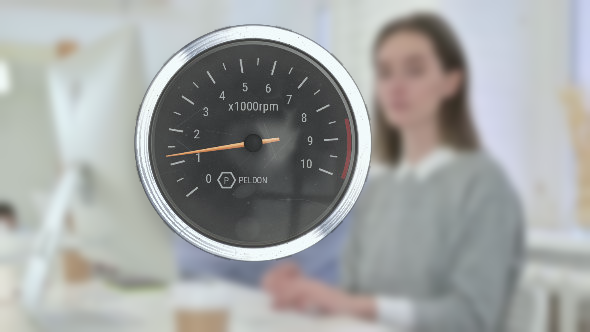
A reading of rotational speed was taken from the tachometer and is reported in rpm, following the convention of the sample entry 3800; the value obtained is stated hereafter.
1250
